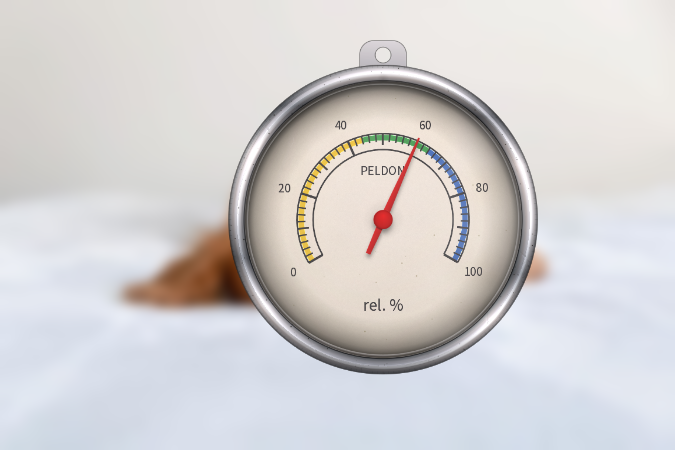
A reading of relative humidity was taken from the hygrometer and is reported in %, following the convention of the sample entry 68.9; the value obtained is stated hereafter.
60
